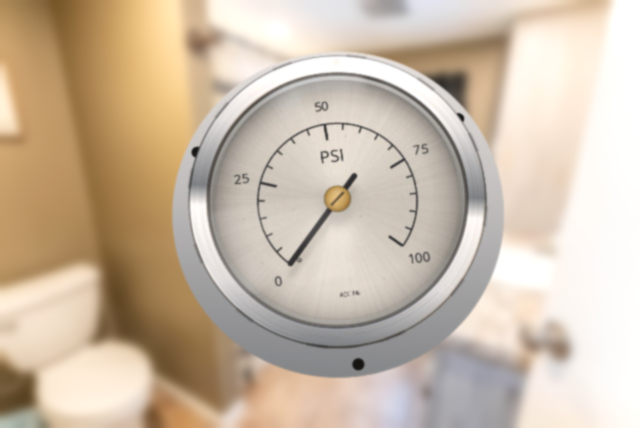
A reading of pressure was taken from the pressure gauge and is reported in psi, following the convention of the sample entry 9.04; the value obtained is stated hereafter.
0
